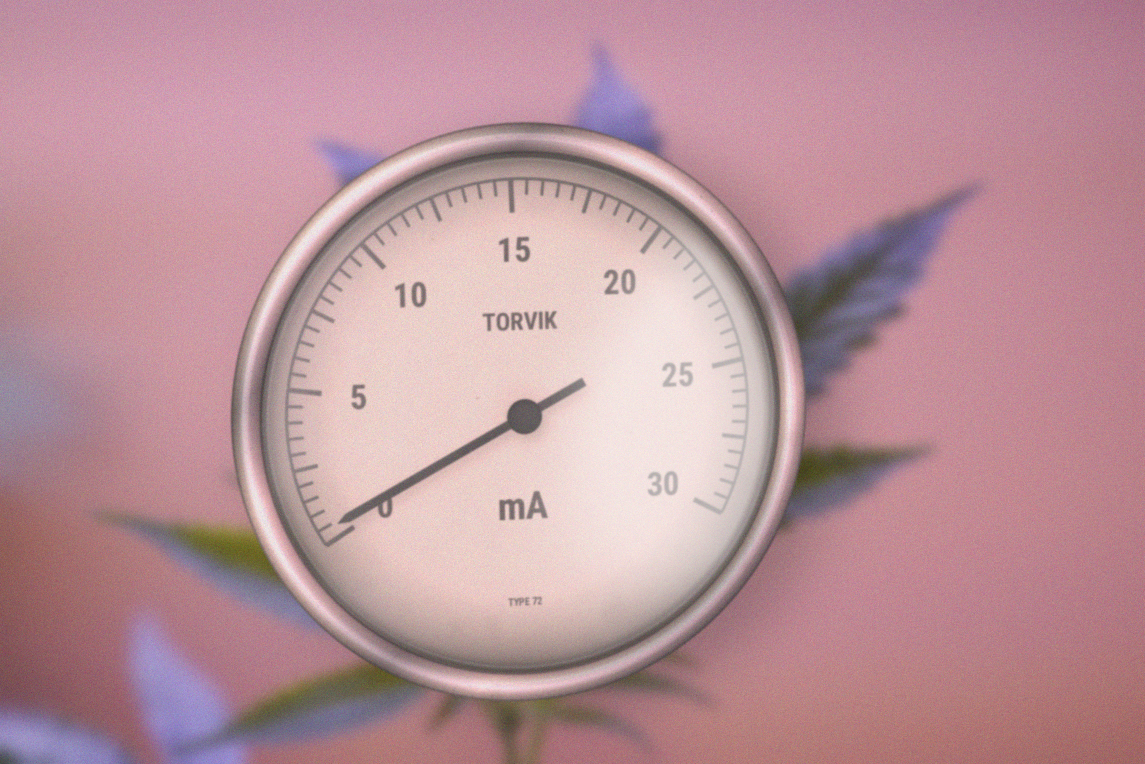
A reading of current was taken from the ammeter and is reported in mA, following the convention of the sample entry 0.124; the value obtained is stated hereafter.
0.5
